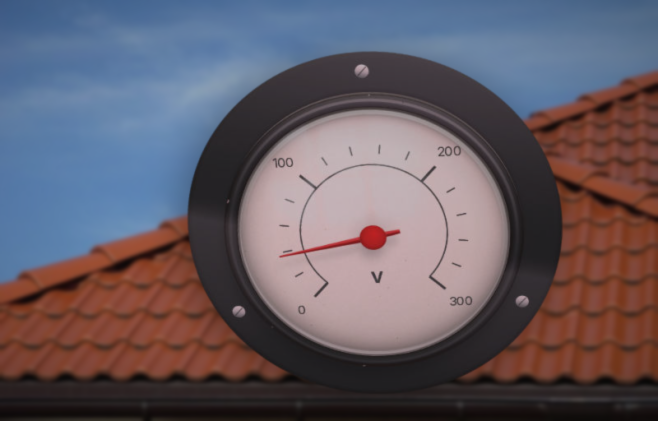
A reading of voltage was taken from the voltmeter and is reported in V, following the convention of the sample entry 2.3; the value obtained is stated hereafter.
40
